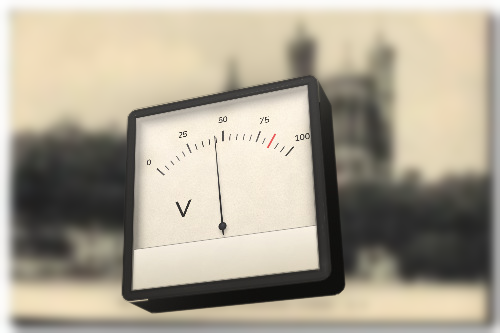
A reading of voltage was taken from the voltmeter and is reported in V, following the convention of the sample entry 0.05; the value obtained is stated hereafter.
45
